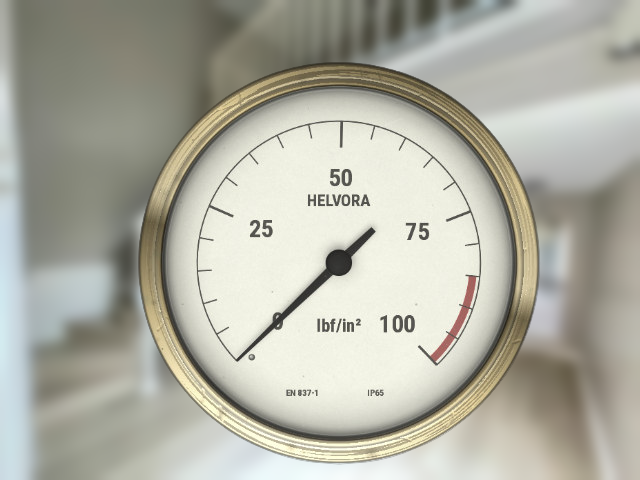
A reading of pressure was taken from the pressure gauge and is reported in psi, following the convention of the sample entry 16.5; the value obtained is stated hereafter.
0
